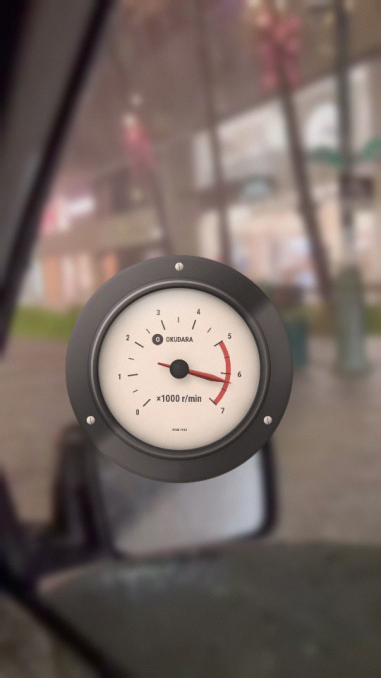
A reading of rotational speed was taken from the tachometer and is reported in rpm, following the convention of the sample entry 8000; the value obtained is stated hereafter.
6250
